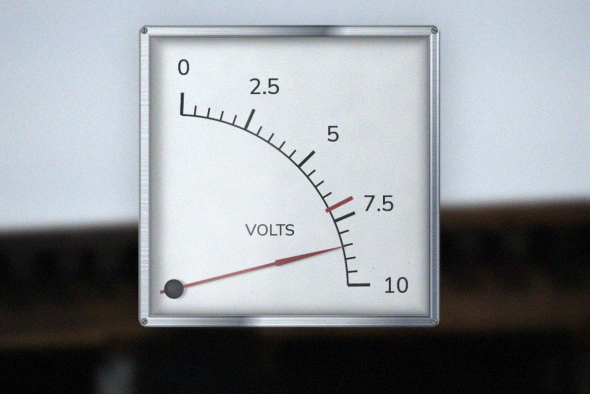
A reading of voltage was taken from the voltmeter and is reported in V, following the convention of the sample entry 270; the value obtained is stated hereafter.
8.5
